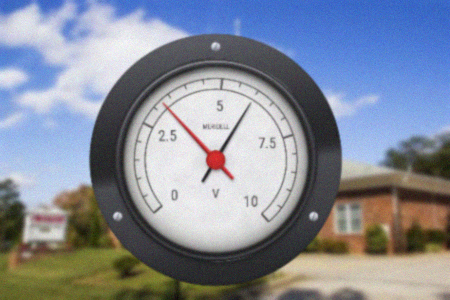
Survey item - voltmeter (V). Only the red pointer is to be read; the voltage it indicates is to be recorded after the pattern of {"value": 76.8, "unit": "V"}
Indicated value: {"value": 3.25, "unit": "V"}
